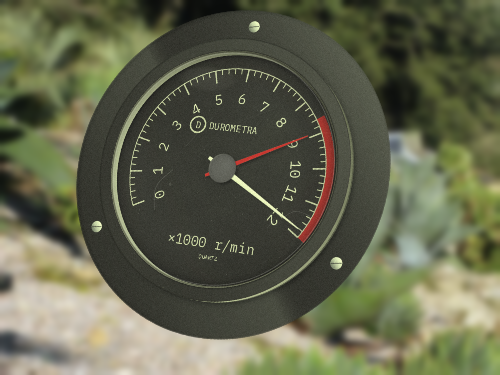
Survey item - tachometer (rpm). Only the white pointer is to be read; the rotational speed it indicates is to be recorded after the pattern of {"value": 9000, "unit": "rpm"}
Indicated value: {"value": 11800, "unit": "rpm"}
